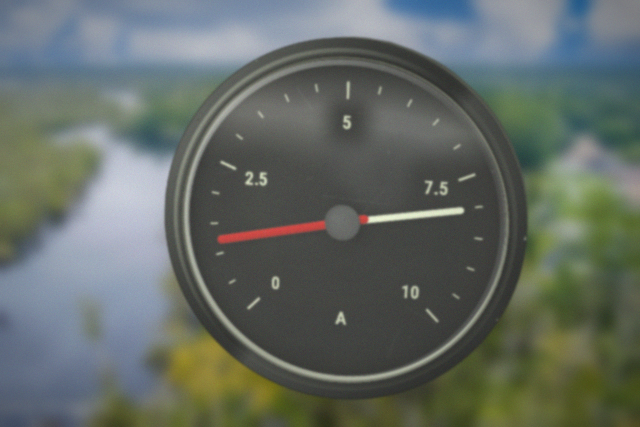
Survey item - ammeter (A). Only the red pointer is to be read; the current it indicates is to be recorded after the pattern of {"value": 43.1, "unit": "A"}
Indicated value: {"value": 1.25, "unit": "A"}
